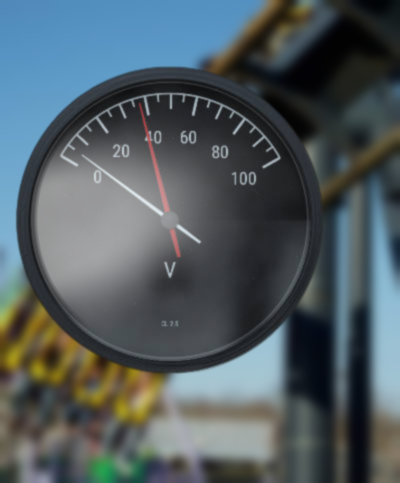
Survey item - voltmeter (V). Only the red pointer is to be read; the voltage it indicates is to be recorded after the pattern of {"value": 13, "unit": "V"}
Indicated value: {"value": 37.5, "unit": "V"}
